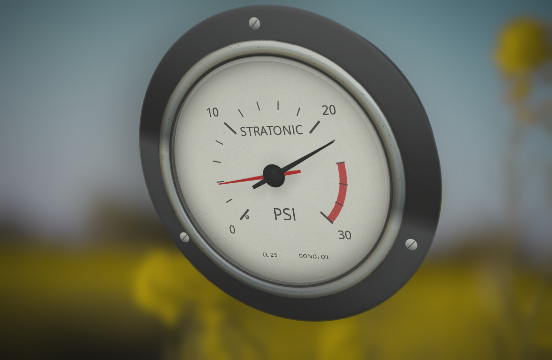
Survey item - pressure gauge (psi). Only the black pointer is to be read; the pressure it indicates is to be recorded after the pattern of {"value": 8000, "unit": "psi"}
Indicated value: {"value": 22, "unit": "psi"}
